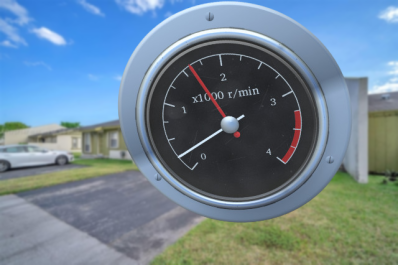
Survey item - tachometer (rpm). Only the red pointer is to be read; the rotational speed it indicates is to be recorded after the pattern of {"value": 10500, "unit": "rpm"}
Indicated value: {"value": 1625, "unit": "rpm"}
